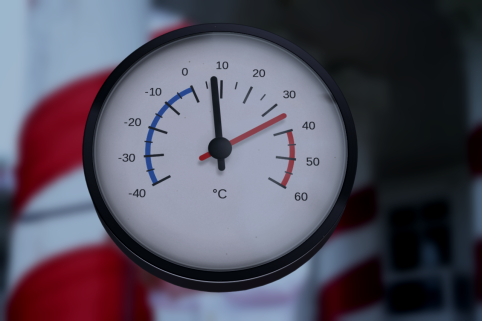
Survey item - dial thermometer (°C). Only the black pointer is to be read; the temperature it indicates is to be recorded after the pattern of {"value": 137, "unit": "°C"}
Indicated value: {"value": 7.5, "unit": "°C"}
